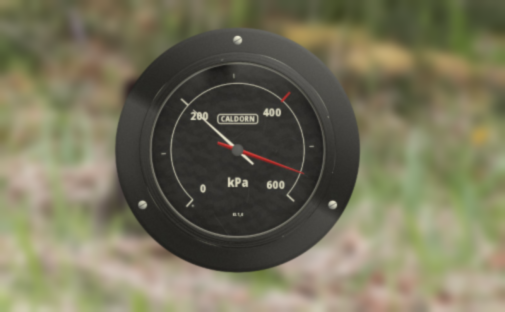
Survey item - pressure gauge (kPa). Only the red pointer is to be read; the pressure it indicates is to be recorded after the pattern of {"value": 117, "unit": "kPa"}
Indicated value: {"value": 550, "unit": "kPa"}
